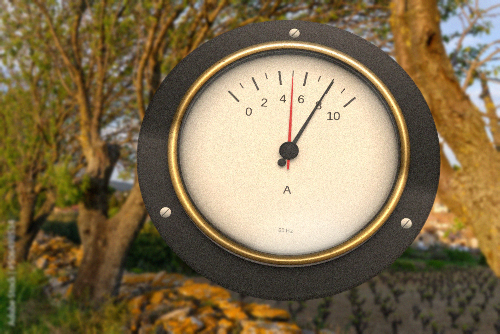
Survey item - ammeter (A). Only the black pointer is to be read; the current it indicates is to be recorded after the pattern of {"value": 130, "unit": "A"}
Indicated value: {"value": 8, "unit": "A"}
